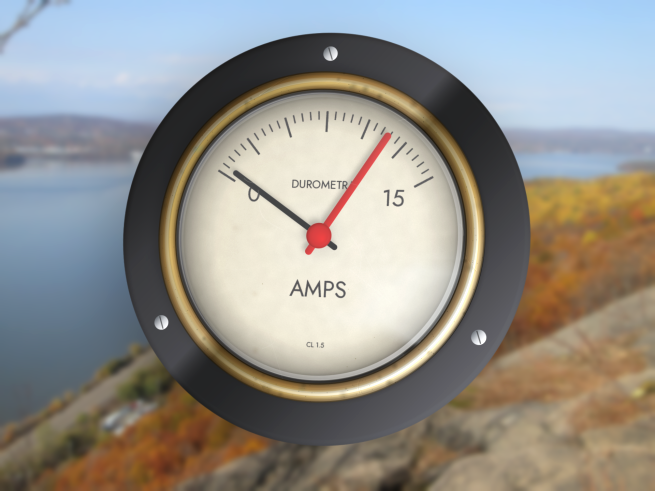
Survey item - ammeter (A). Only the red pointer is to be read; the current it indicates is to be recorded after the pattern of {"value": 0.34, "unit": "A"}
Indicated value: {"value": 11.5, "unit": "A"}
